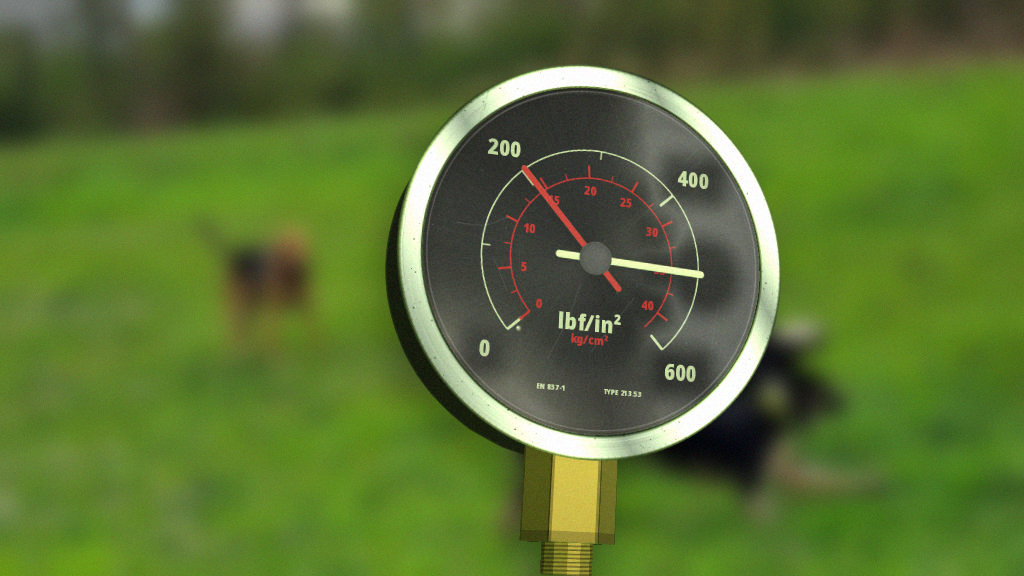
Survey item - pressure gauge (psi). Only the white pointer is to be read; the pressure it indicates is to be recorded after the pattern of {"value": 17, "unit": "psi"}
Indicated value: {"value": 500, "unit": "psi"}
